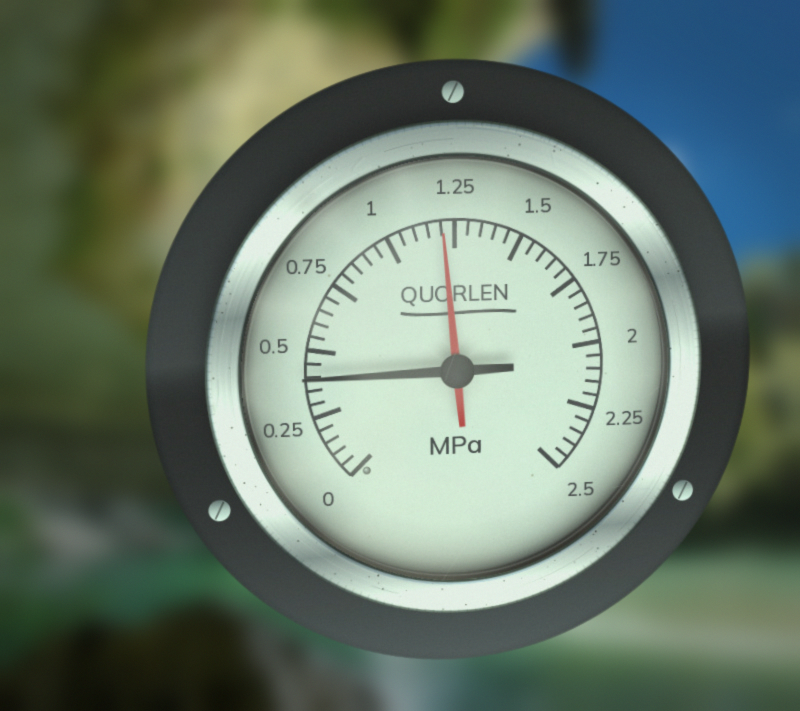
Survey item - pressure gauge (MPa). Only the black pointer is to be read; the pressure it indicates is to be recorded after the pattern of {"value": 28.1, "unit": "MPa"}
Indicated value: {"value": 0.4, "unit": "MPa"}
